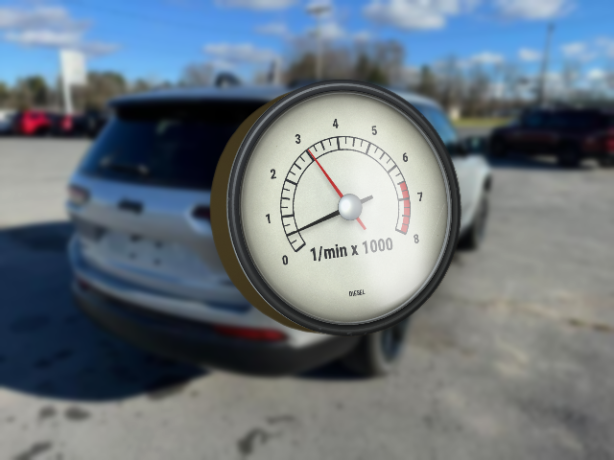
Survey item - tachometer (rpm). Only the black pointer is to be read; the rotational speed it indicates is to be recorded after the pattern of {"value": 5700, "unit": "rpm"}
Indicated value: {"value": 500, "unit": "rpm"}
